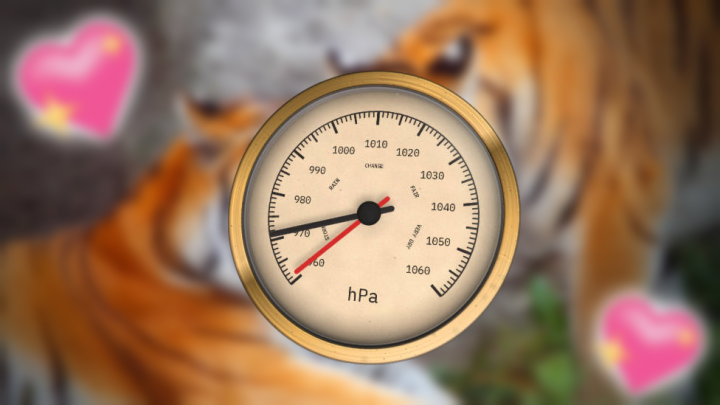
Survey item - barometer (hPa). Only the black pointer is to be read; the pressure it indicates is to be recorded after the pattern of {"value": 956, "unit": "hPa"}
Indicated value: {"value": 971, "unit": "hPa"}
